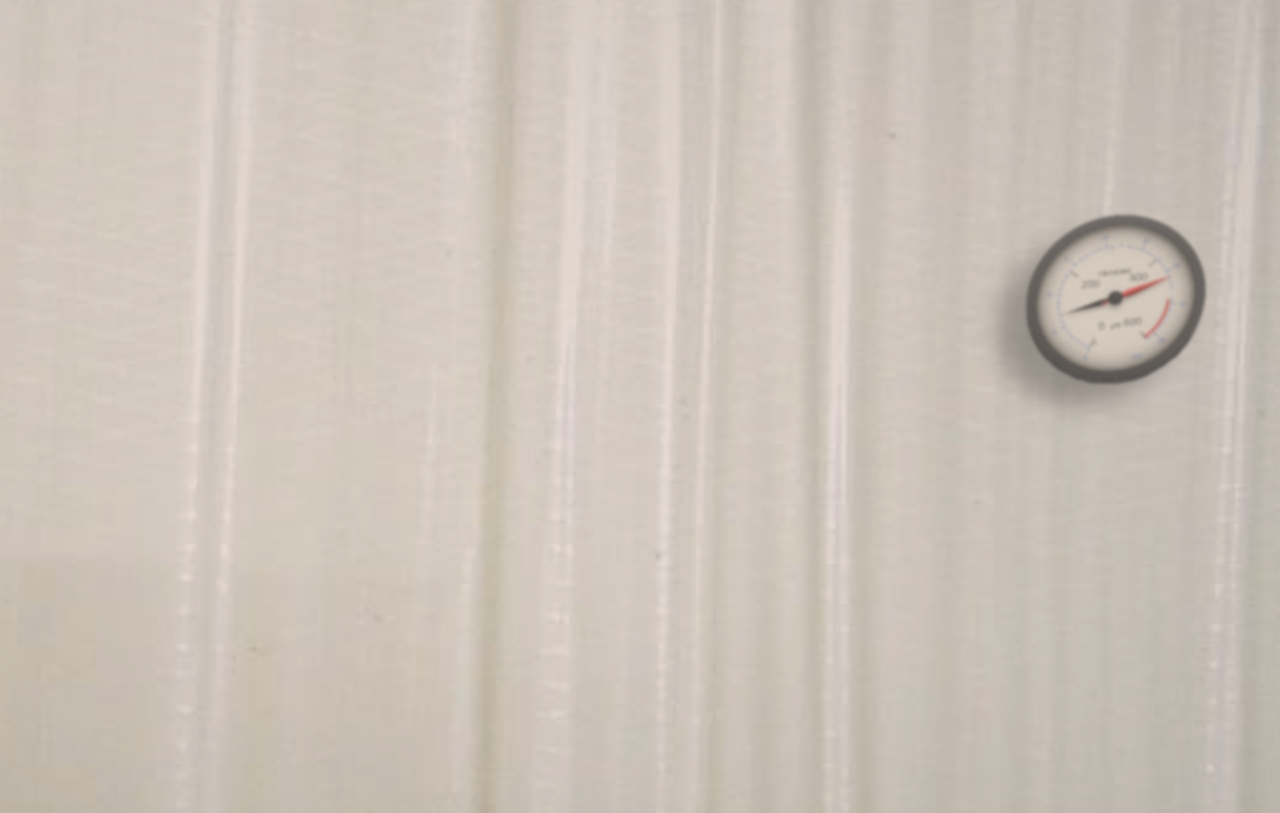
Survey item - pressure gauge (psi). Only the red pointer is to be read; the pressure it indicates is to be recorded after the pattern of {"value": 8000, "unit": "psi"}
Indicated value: {"value": 450, "unit": "psi"}
